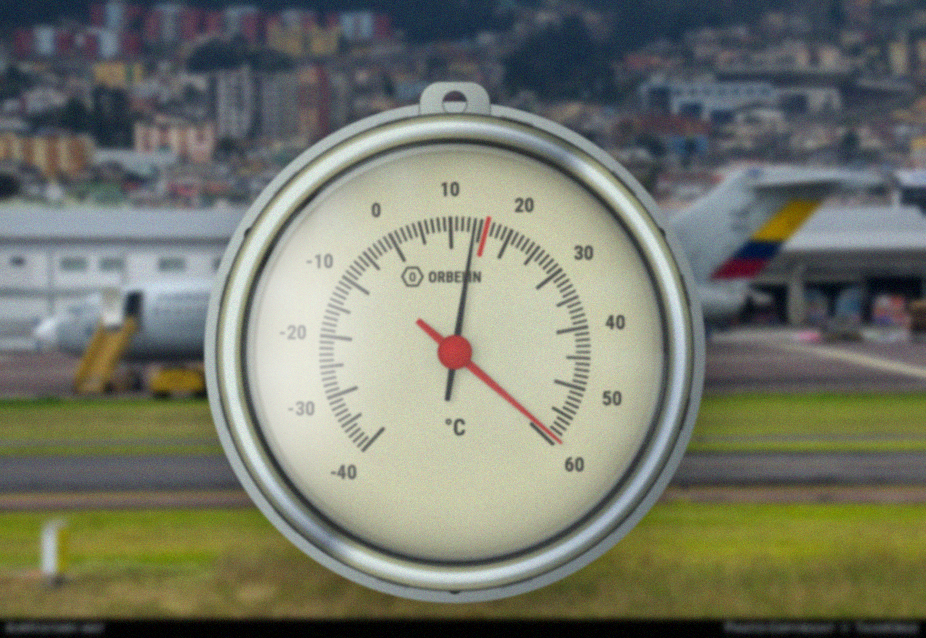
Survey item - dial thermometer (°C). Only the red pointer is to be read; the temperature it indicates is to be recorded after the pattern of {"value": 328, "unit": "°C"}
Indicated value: {"value": 59, "unit": "°C"}
